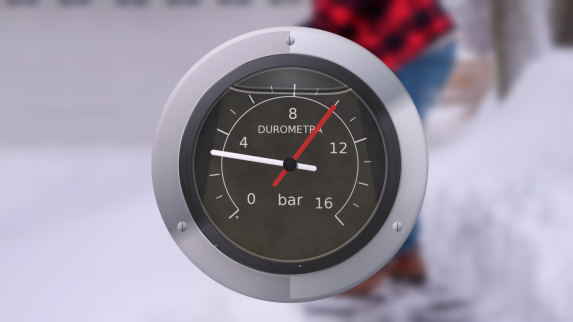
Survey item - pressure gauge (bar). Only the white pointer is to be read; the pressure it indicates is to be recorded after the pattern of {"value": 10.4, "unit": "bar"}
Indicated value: {"value": 3, "unit": "bar"}
